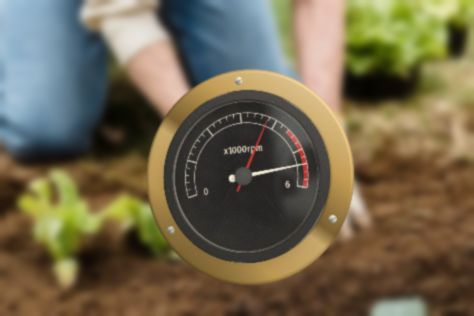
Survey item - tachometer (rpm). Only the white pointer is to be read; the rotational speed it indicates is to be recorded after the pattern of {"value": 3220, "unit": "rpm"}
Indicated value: {"value": 5400, "unit": "rpm"}
